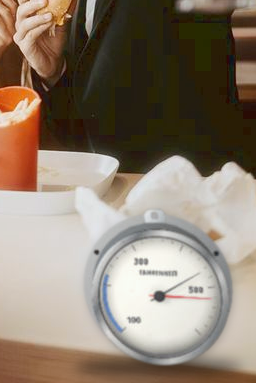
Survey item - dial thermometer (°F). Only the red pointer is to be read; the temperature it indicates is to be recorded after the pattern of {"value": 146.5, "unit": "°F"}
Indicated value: {"value": 520, "unit": "°F"}
